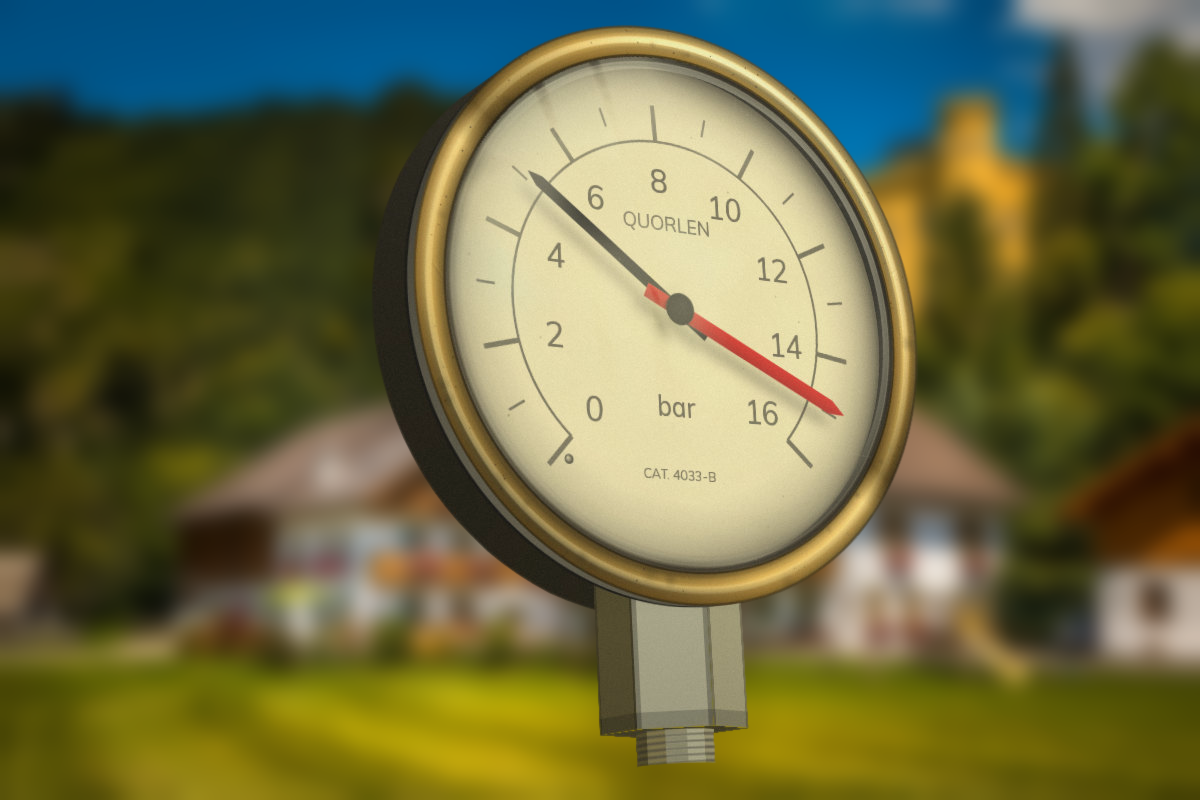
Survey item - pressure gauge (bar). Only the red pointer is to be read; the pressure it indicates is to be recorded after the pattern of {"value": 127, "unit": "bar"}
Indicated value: {"value": 15, "unit": "bar"}
